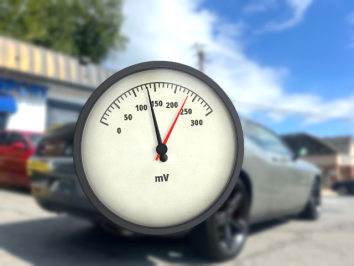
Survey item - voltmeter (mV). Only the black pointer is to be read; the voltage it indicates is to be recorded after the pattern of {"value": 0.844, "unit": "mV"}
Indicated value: {"value": 130, "unit": "mV"}
